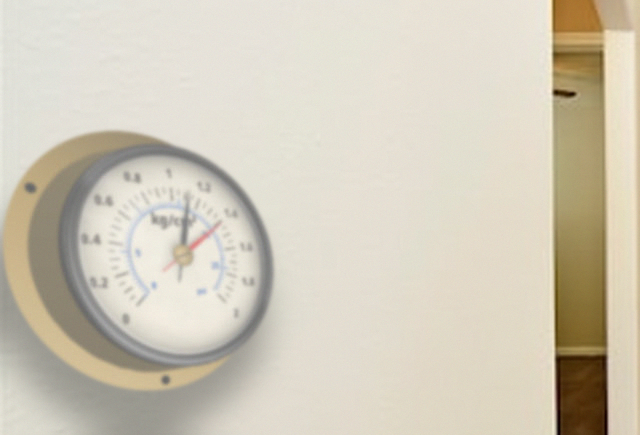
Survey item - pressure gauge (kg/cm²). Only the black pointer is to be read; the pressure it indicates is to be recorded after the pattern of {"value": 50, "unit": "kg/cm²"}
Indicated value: {"value": 1.1, "unit": "kg/cm²"}
